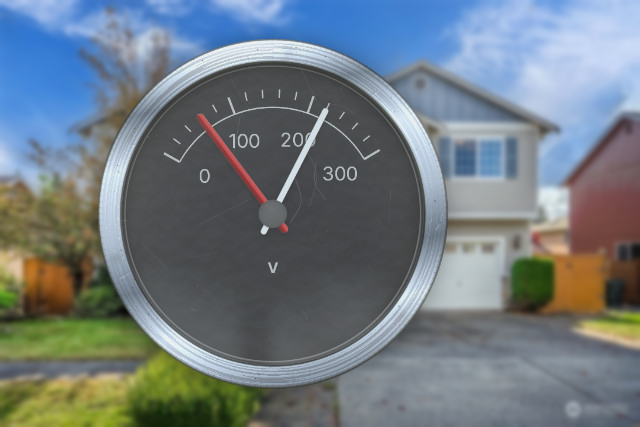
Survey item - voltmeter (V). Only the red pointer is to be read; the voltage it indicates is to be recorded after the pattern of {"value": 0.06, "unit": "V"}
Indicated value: {"value": 60, "unit": "V"}
